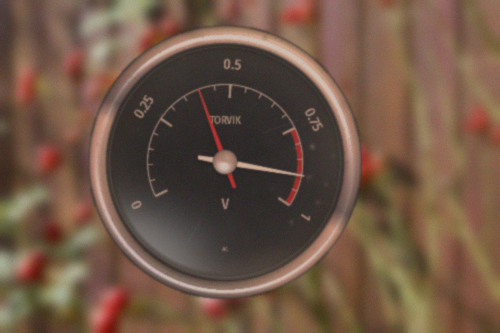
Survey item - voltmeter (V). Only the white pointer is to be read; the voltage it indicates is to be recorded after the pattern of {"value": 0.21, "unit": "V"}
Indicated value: {"value": 0.9, "unit": "V"}
